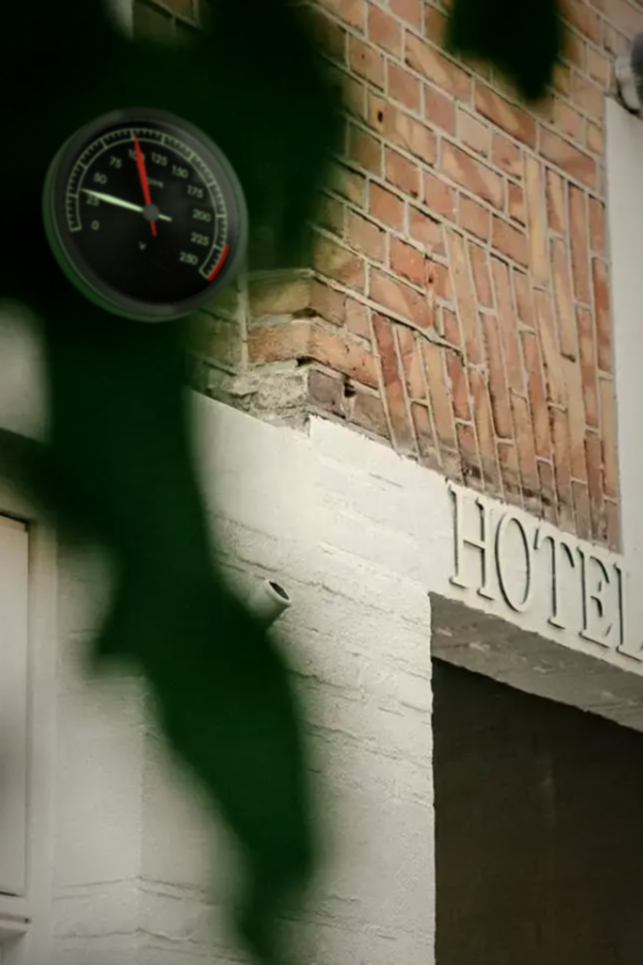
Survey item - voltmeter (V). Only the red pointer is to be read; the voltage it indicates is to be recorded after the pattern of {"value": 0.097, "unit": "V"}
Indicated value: {"value": 100, "unit": "V"}
